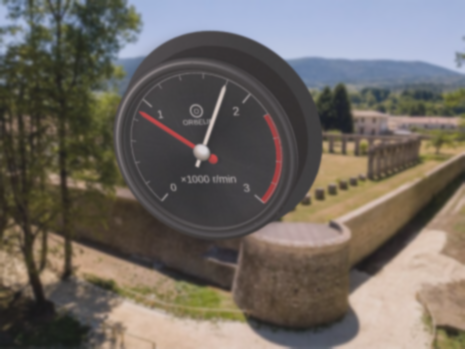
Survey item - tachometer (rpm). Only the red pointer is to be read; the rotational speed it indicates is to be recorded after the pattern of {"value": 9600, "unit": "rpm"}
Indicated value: {"value": 900, "unit": "rpm"}
